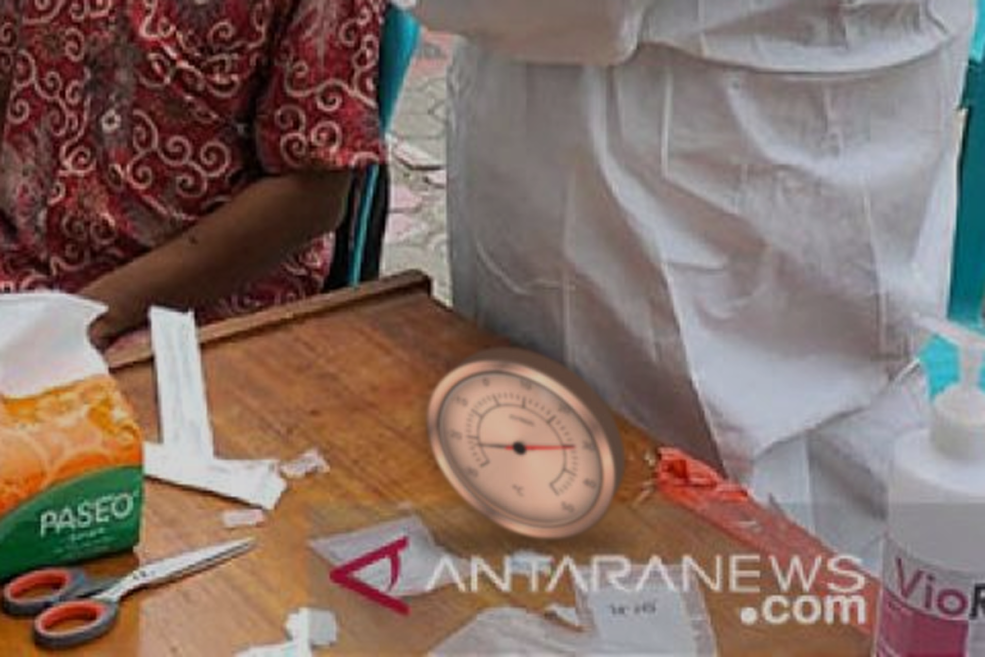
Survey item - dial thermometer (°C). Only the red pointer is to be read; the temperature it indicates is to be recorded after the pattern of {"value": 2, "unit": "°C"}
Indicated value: {"value": 30, "unit": "°C"}
